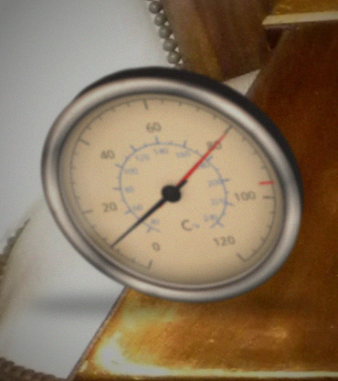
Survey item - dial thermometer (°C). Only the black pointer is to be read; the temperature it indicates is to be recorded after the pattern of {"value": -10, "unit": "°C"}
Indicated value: {"value": 10, "unit": "°C"}
